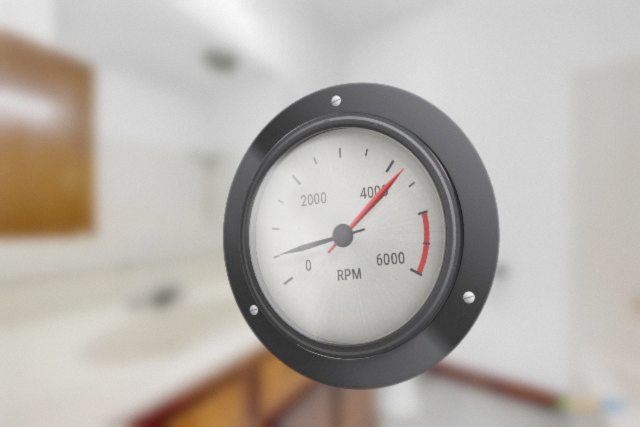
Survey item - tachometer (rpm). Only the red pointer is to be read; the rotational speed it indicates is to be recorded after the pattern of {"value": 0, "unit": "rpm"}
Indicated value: {"value": 4250, "unit": "rpm"}
